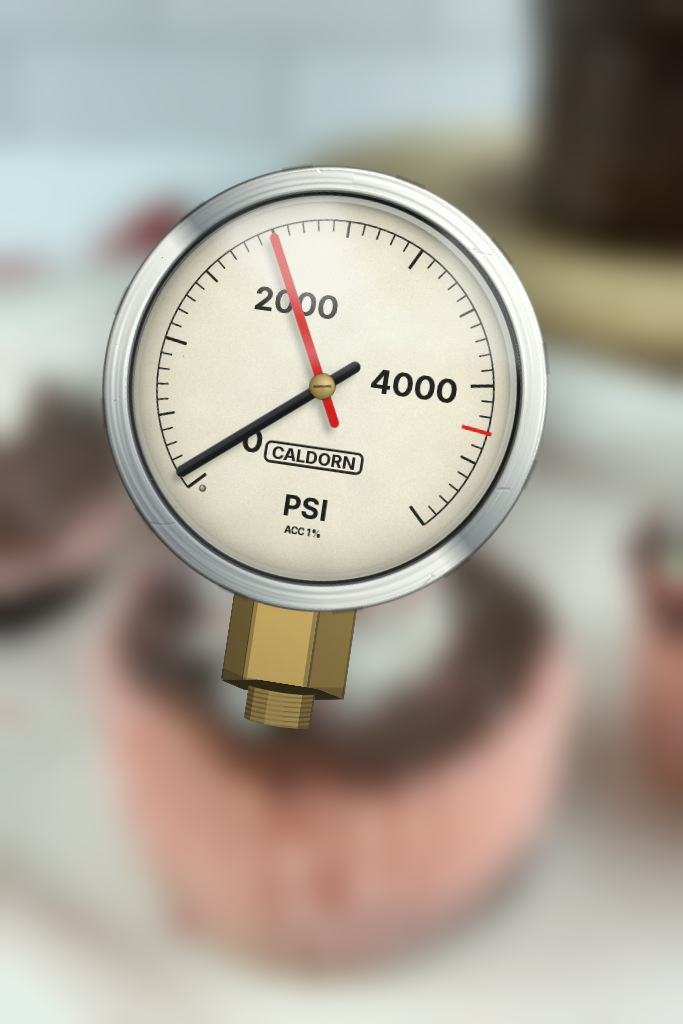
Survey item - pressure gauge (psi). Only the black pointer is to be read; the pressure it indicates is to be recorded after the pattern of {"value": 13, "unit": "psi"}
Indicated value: {"value": 100, "unit": "psi"}
